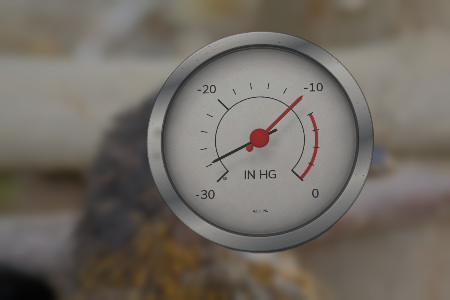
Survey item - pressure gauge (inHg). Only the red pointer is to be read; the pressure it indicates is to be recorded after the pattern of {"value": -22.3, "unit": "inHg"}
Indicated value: {"value": -10, "unit": "inHg"}
